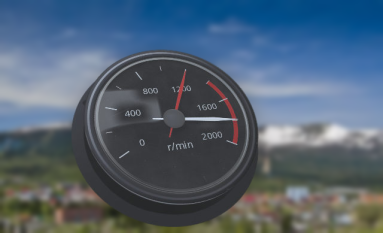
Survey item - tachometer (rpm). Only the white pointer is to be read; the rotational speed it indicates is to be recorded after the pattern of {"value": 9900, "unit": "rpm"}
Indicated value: {"value": 1800, "unit": "rpm"}
